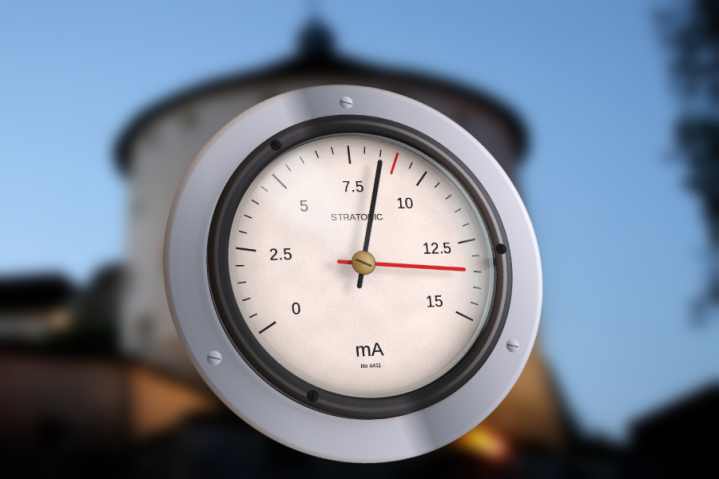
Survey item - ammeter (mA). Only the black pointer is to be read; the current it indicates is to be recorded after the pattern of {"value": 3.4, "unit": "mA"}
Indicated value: {"value": 8.5, "unit": "mA"}
